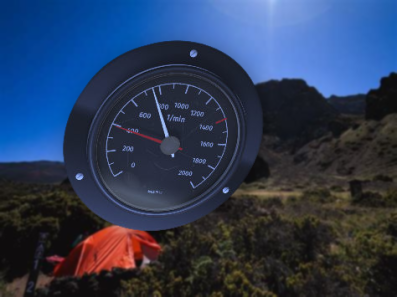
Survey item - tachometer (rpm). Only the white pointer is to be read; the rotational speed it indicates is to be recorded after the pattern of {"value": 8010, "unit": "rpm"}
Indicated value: {"value": 750, "unit": "rpm"}
